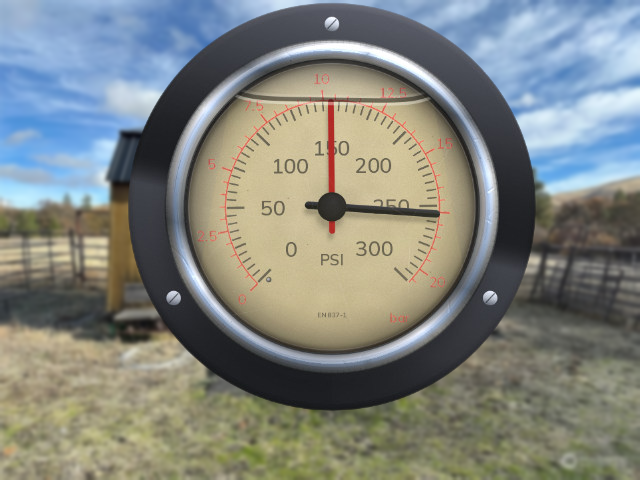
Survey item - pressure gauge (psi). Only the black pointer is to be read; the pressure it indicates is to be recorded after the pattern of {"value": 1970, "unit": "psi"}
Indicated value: {"value": 255, "unit": "psi"}
